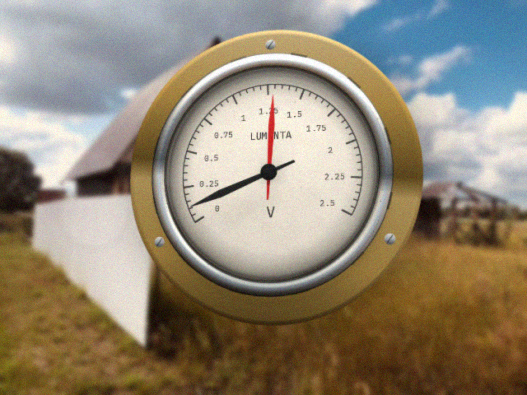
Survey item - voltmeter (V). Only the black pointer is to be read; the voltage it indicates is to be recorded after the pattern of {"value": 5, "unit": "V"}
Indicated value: {"value": 0.1, "unit": "V"}
